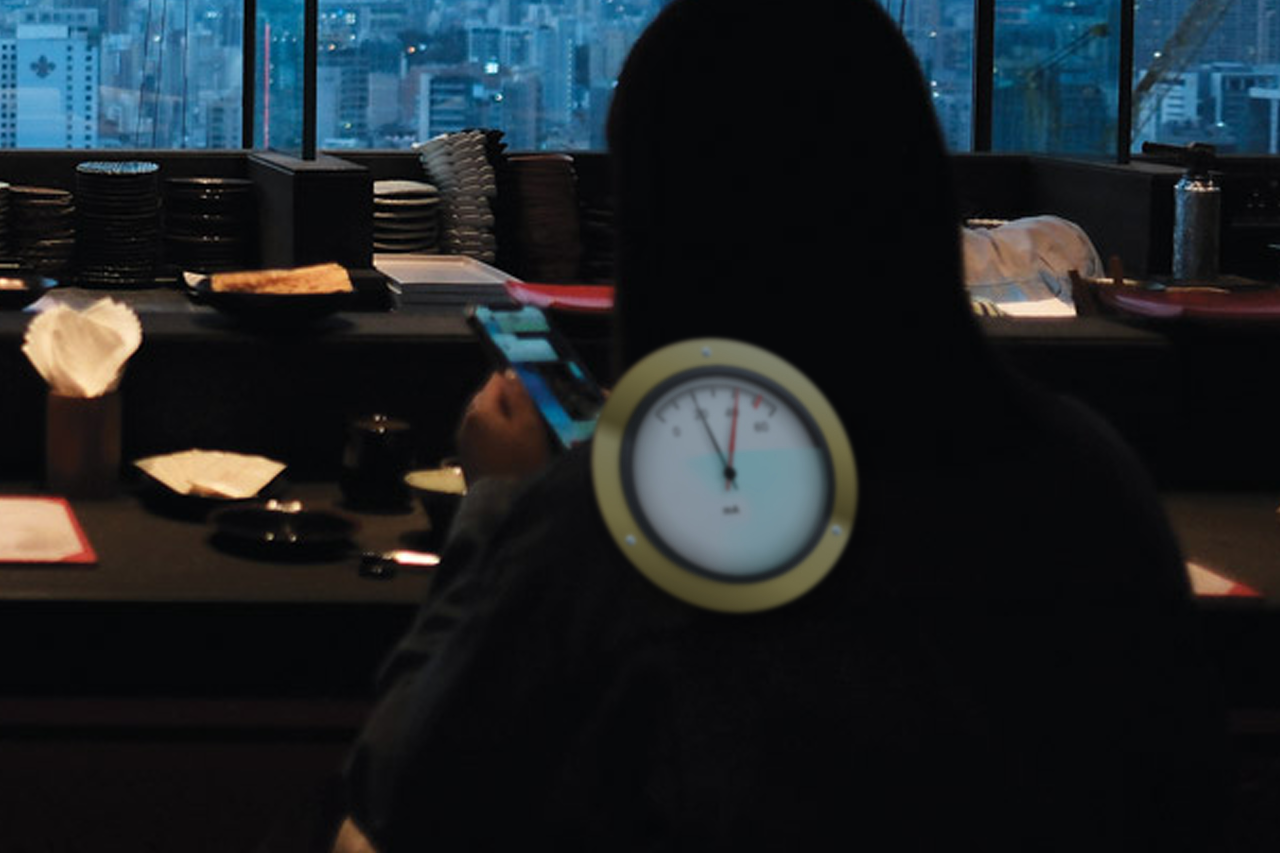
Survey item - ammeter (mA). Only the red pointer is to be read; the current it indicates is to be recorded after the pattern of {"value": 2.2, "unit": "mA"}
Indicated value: {"value": 40, "unit": "mA"}
